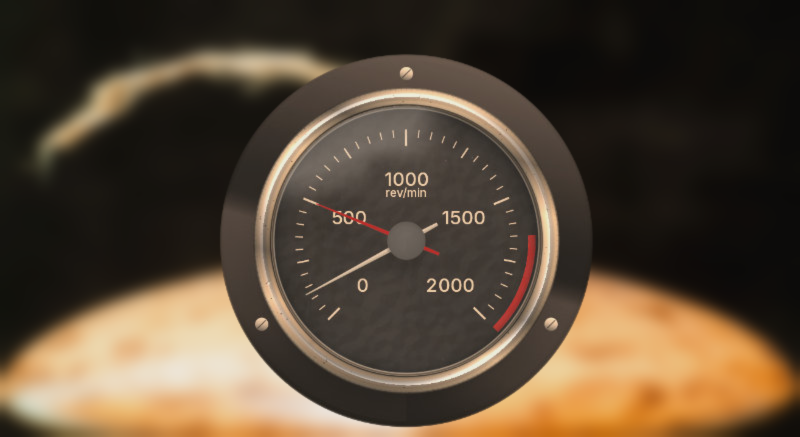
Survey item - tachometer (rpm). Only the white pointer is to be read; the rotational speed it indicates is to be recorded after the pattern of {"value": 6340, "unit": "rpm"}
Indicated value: {"value": 125, "unit": "rpm"}
